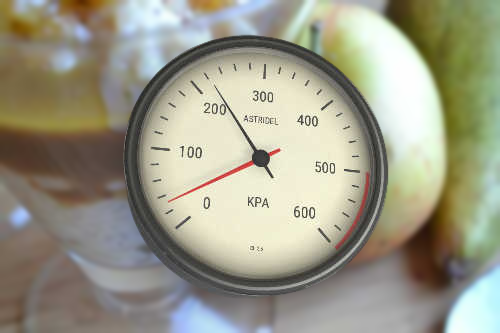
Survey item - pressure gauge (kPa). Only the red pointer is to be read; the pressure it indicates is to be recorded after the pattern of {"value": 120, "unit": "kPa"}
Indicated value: {"value": 30, "unit": "kPa"}
